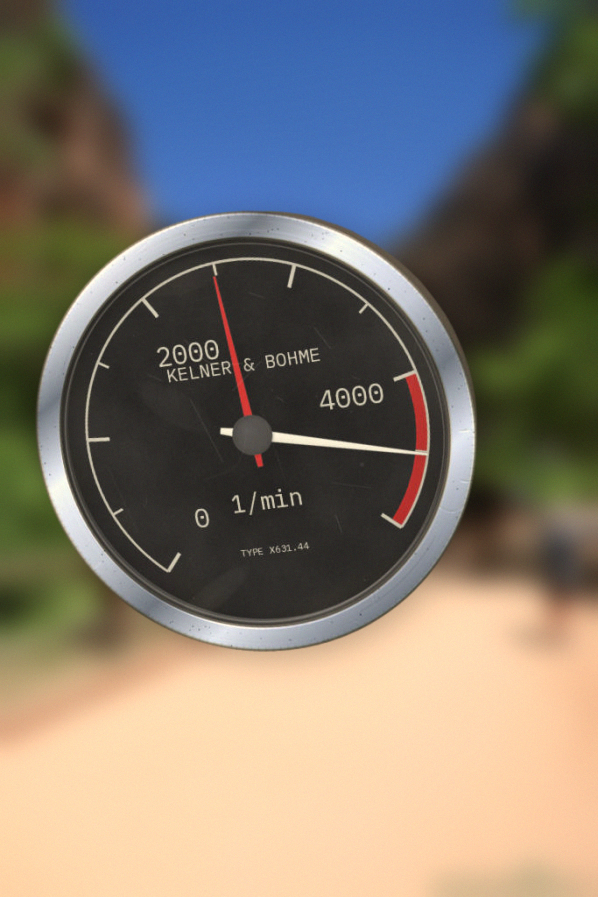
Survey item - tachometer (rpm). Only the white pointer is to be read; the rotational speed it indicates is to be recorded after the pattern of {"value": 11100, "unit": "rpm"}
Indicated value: {"value": 4500, "unit": "rpm"}
